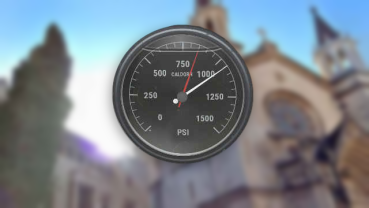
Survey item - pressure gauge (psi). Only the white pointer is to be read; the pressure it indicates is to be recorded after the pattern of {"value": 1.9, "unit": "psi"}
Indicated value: {"value": 1050, "unit": "psi"}
